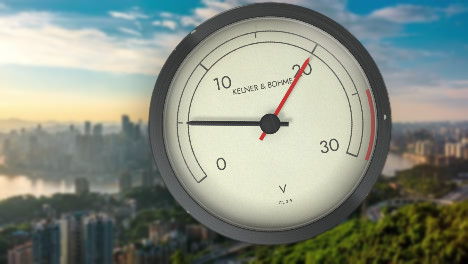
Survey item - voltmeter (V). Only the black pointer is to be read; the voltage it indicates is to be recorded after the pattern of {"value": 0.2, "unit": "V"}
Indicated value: {"value": 5, "unit": "V"}
